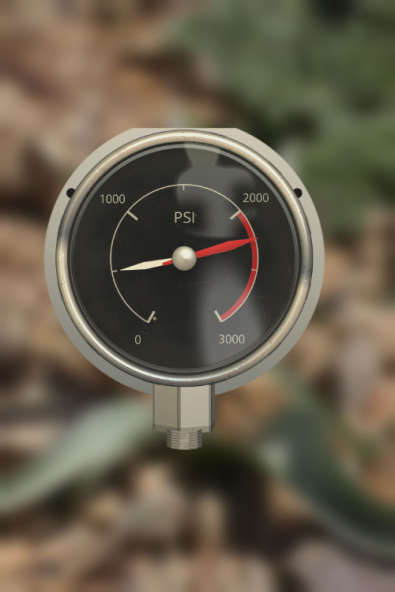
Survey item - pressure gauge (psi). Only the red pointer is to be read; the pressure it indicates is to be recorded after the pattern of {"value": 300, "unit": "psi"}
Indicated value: {"value": 2250, "unit": "psi"}
